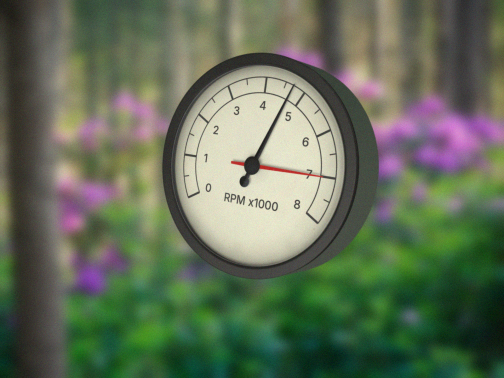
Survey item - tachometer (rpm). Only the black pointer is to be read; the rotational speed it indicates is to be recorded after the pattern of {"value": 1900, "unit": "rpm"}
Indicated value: {"value": 4750, "unit": "rpm"}
